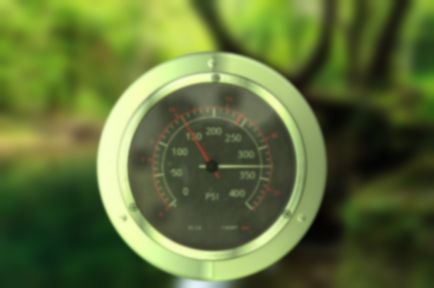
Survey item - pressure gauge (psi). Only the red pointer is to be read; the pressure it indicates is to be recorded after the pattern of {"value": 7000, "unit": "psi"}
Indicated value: {"value": 150, "unit": "psi"}
